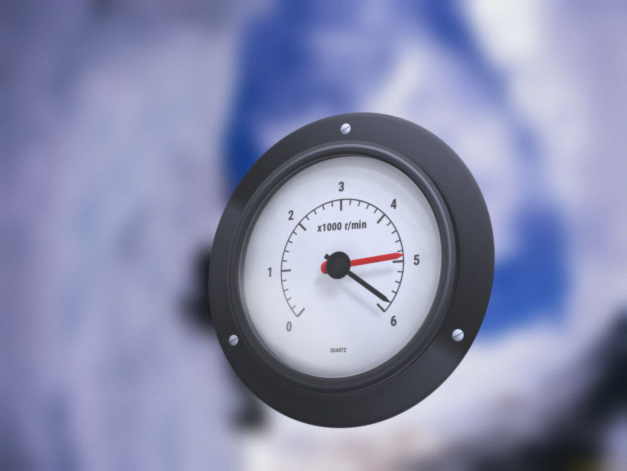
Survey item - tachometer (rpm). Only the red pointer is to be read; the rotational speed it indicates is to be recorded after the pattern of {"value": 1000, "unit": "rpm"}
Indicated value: {"value": 4900, "unit": "rpm"}
